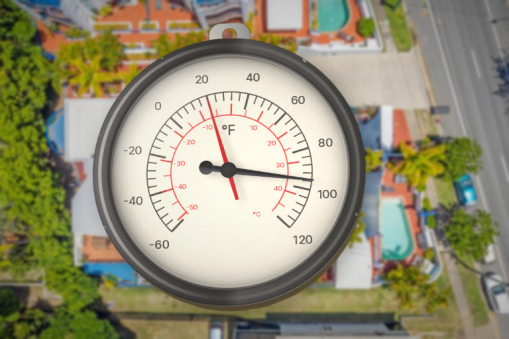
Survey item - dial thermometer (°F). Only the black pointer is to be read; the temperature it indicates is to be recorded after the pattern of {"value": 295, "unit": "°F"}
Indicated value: {"value": 96, "unit": "°F"}
